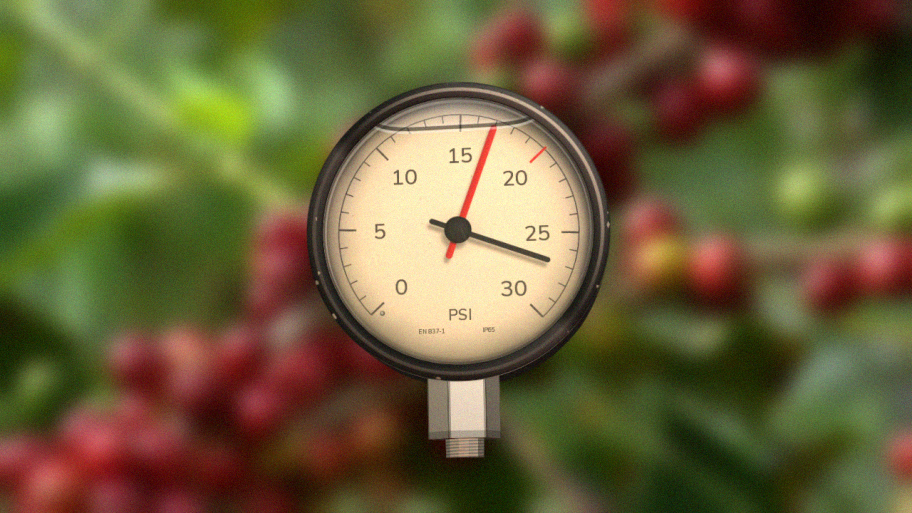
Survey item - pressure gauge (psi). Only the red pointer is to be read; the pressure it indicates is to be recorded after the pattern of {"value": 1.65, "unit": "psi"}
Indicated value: {"value": 17, "unit": "psi"}
